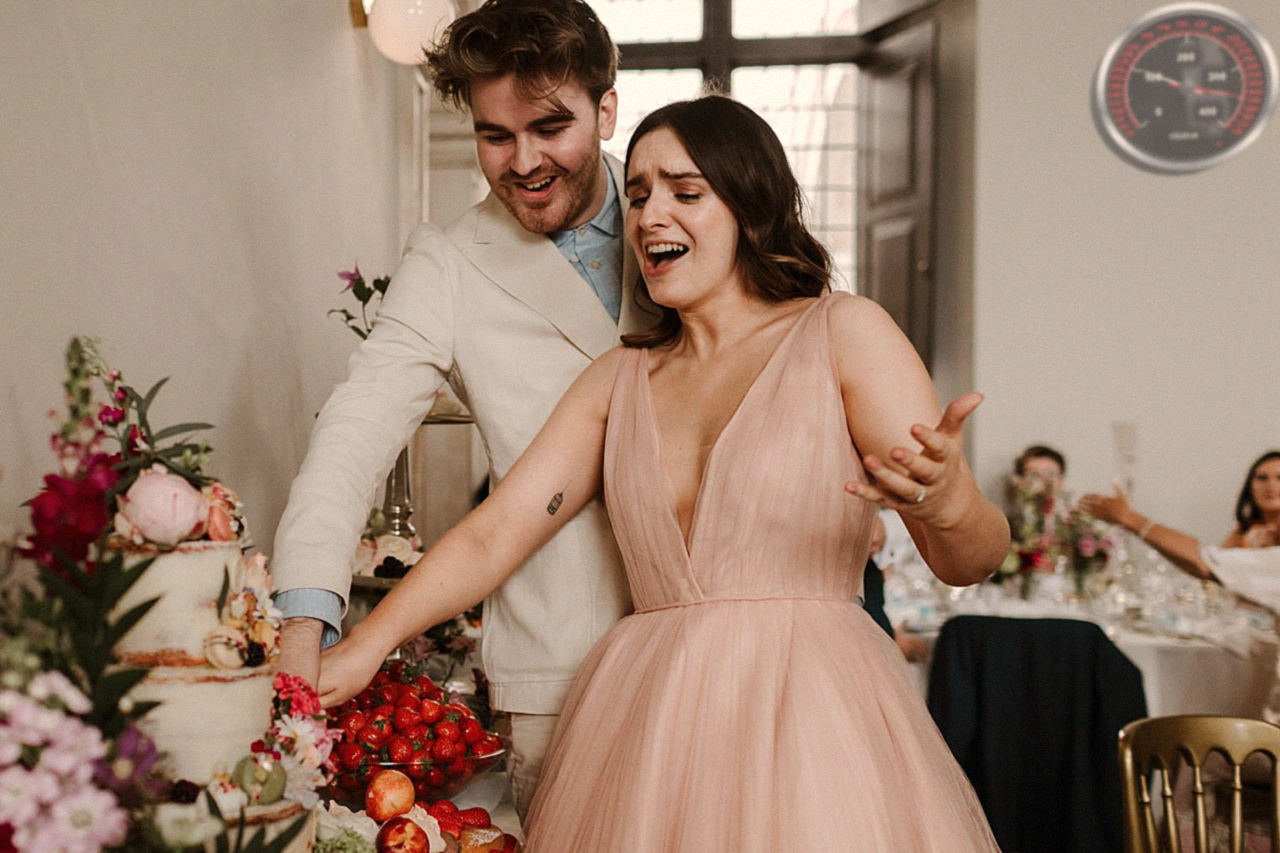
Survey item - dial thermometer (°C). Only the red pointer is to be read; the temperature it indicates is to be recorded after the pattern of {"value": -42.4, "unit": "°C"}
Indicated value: {"value": 350, "unit": "°C"}
